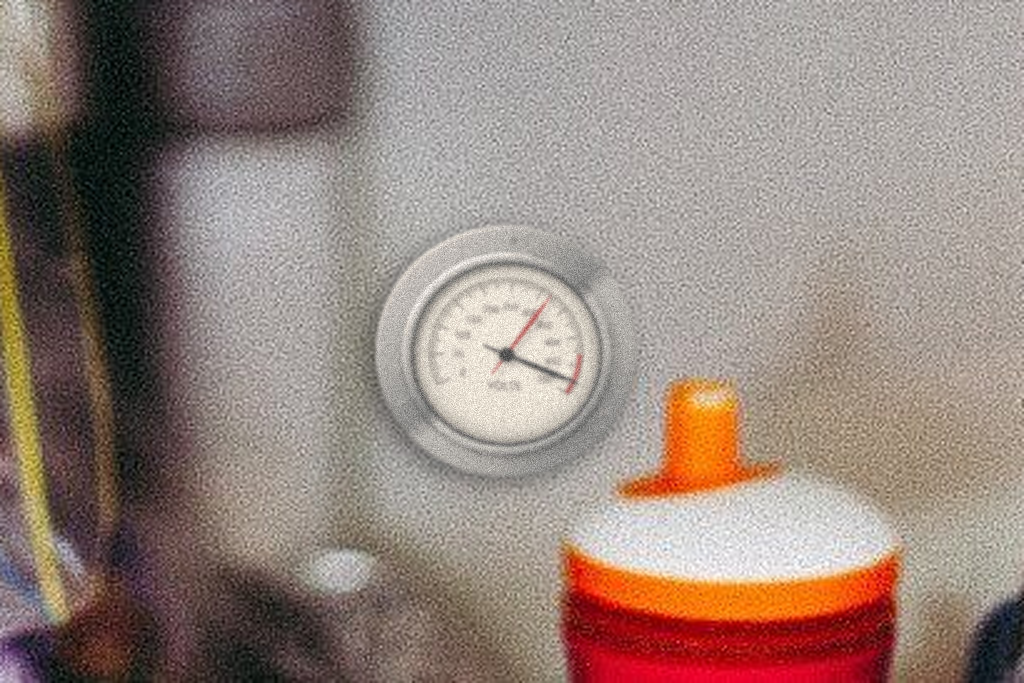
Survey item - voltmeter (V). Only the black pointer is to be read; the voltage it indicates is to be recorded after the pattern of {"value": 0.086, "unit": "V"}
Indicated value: {"value": 475, "unit": "V"}
